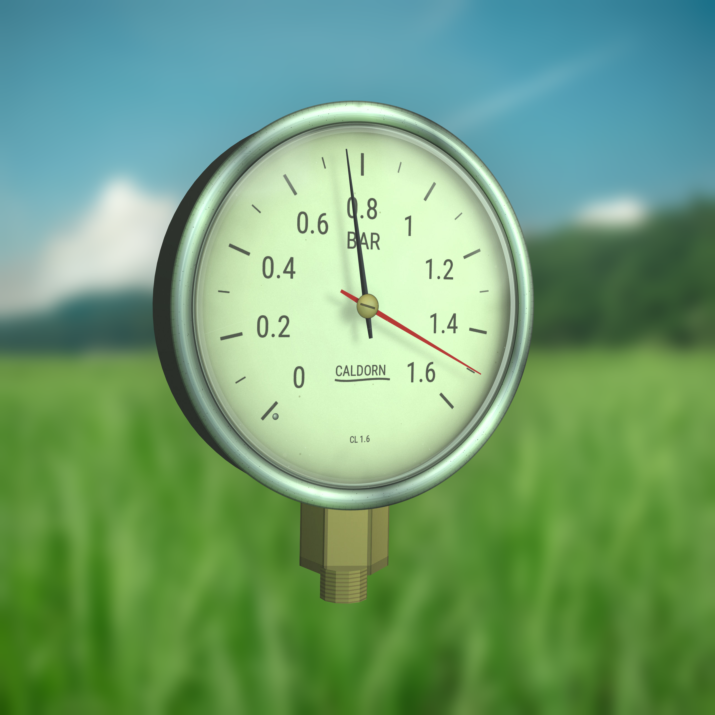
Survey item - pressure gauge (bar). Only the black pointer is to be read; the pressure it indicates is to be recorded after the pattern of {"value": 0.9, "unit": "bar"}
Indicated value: {"value": 0.75, "unit": "bar"}
